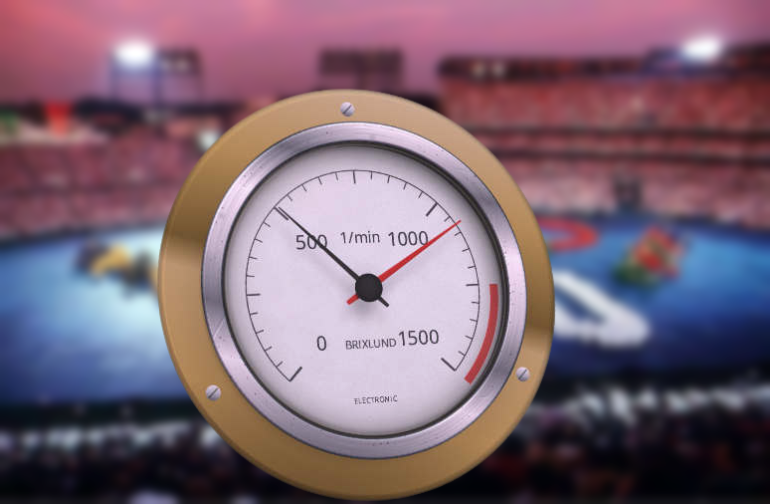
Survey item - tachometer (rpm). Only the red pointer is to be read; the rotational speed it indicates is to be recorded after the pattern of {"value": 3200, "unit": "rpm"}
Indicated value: {"value": 1075, "unit": "rpm"}
